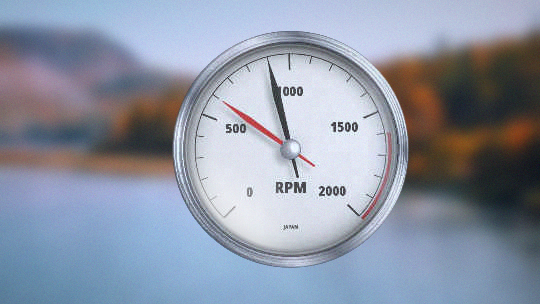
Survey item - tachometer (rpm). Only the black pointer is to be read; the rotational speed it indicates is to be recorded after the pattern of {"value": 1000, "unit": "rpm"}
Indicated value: {"value": 900, "unit": "rpm"}
